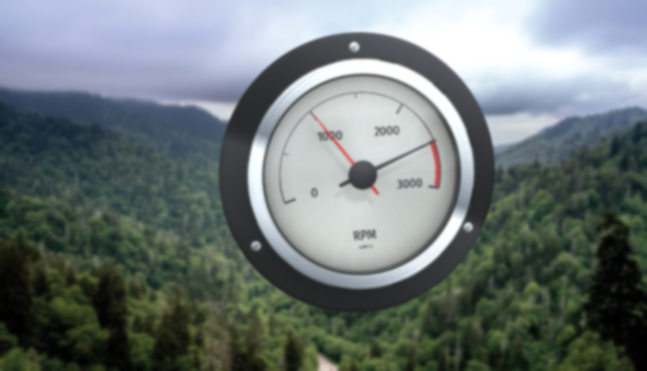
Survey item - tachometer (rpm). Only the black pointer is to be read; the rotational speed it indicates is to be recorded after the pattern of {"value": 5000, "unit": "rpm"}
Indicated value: {"value": 2500, "unit": "rpm"}
